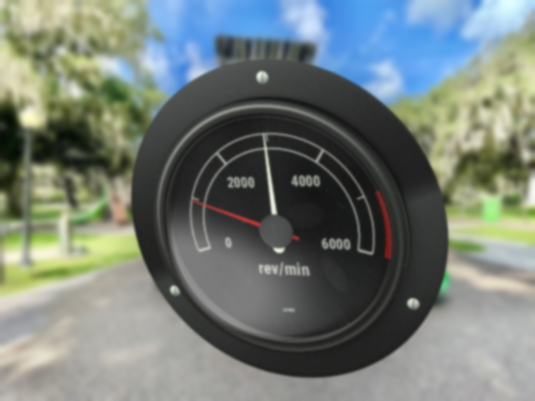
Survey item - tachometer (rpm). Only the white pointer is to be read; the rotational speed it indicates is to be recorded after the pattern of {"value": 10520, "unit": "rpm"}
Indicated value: {"value": 3000, "unit": "rpm"}
